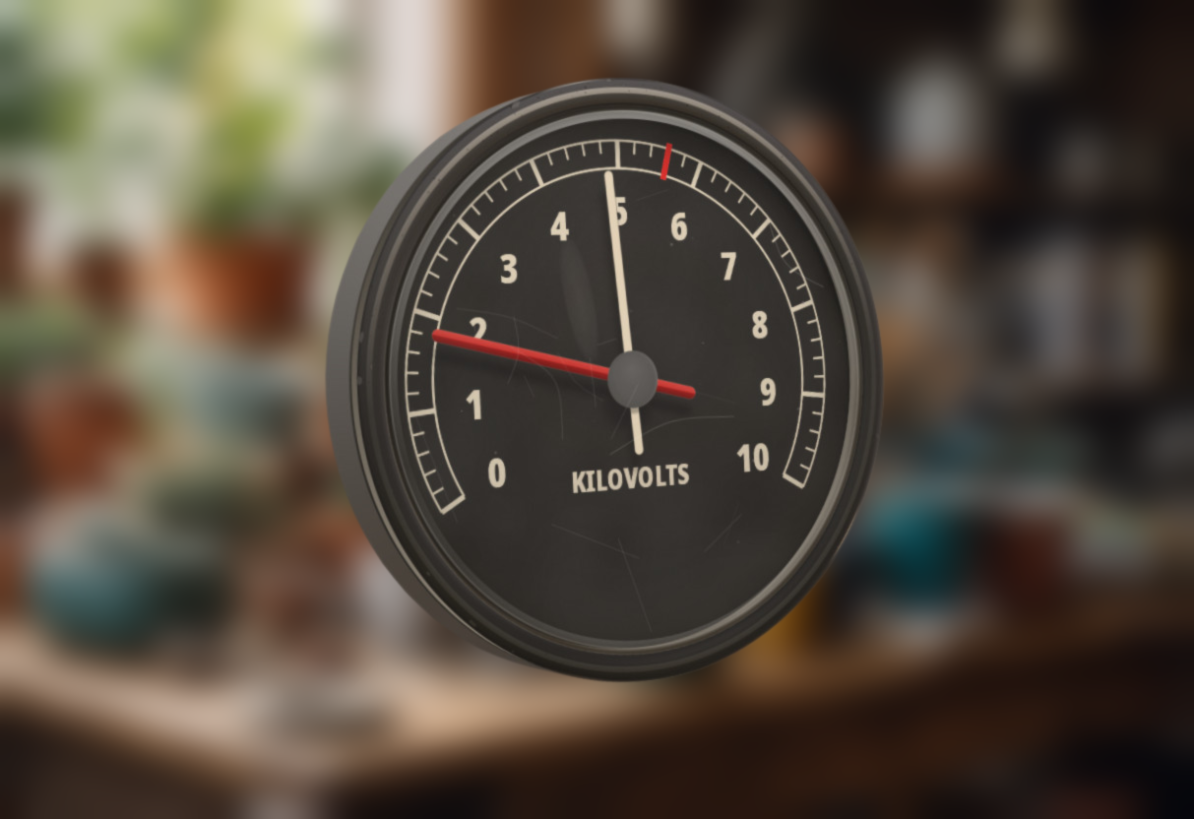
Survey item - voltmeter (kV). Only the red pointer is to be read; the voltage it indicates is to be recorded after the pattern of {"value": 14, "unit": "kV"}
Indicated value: {"value": 1.8, "unit": "kV"}
